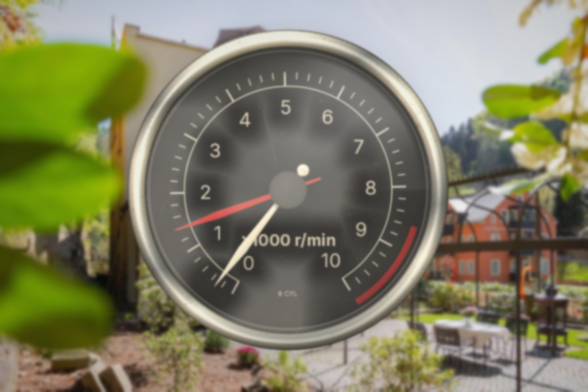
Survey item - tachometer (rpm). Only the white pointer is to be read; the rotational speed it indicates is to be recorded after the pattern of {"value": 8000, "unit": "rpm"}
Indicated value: {"value": 300, "unit": "rpm"}
